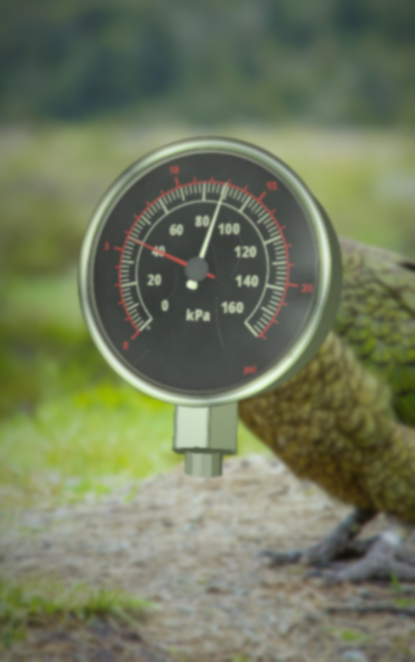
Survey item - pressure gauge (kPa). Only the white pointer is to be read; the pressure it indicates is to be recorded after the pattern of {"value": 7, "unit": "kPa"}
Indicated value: {"value": 90, "unit": "kPa"}
